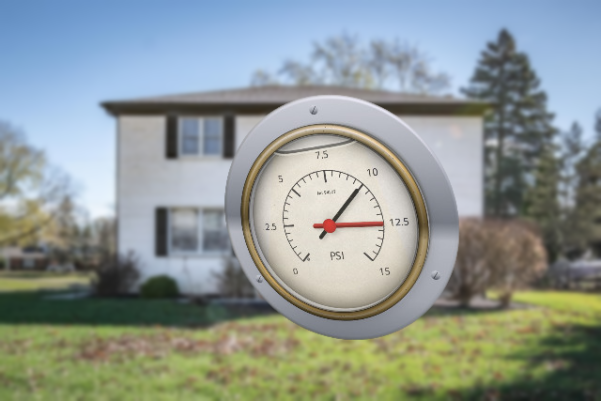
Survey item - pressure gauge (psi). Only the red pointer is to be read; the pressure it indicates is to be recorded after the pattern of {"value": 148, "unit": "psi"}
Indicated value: {"value": 12.5, "unit": "psi"}
